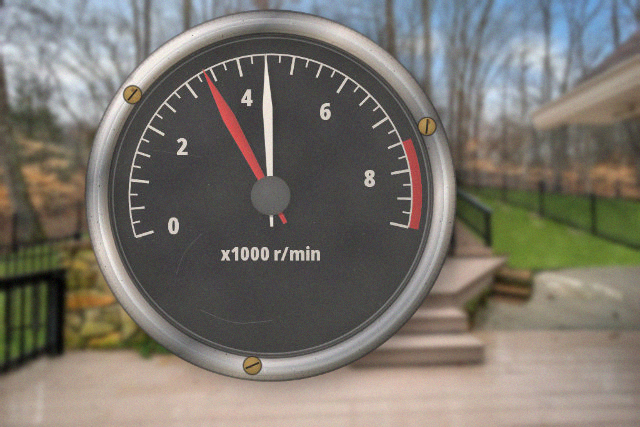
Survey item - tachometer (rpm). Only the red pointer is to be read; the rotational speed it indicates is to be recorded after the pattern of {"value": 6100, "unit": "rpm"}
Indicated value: {"value": 3375, "unit": "rpm"}
